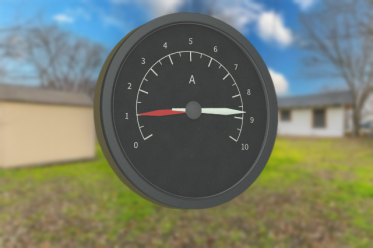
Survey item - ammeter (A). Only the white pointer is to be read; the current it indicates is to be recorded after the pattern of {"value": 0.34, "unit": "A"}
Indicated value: {"value": 8.75, "unit": "A"}
